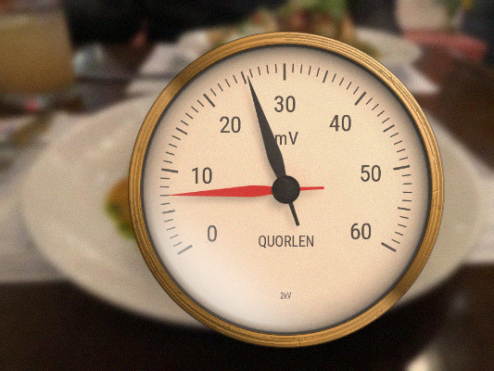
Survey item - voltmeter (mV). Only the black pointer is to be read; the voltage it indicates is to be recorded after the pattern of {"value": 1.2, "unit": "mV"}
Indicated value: {"value": 25.5, "unit": "mV"}
